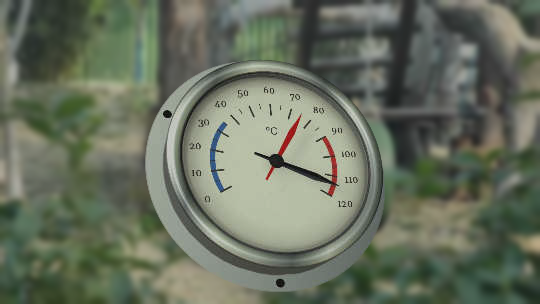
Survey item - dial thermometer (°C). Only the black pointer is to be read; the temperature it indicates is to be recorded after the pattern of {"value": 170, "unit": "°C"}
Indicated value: {"value": 115, "unit": "°C"}
